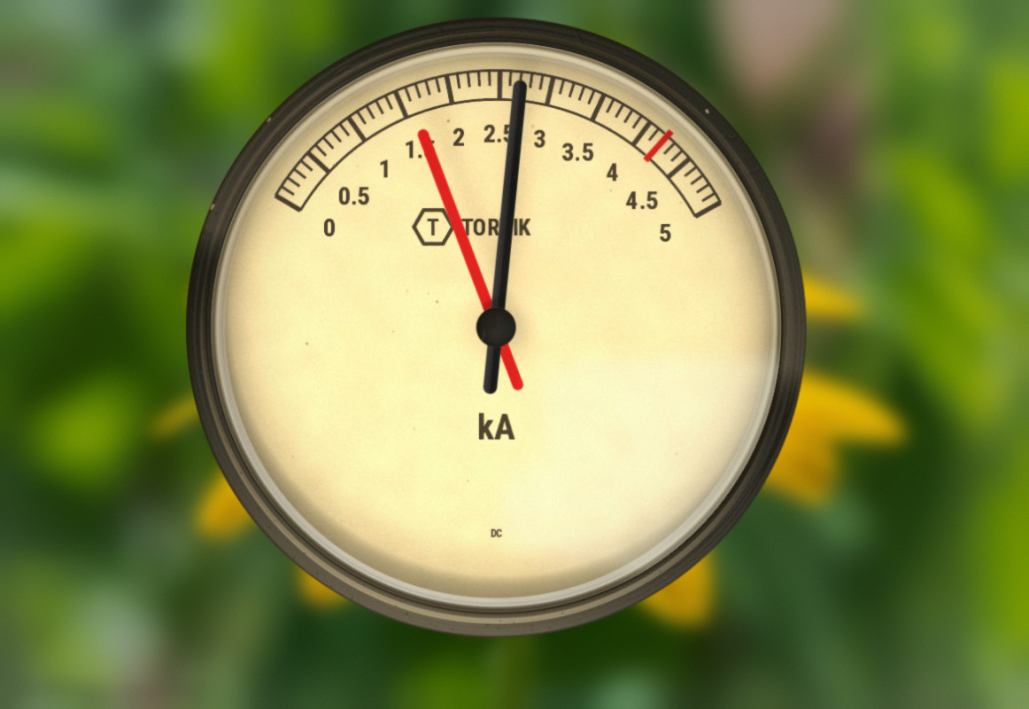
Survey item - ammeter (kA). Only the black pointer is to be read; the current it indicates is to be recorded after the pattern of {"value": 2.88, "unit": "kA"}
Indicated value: {"value": 2.7, "unit": "kA"}
